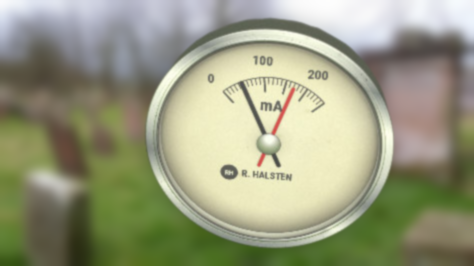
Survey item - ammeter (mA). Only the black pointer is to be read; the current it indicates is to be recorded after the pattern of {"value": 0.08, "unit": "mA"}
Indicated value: {"value": 50, "unit": "mA"}
